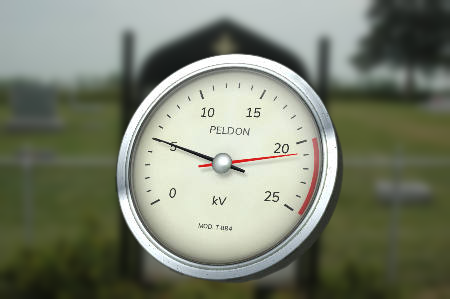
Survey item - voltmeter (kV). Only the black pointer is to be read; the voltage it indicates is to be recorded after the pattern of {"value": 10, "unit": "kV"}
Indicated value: {"value": 5, "unit": "kV"}
